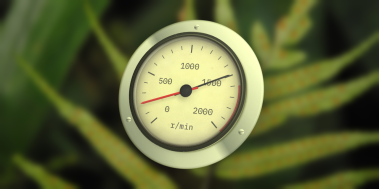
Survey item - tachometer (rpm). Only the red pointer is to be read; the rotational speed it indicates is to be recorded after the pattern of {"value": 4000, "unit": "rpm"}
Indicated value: {"value": 200, "unit": "rpm"}
